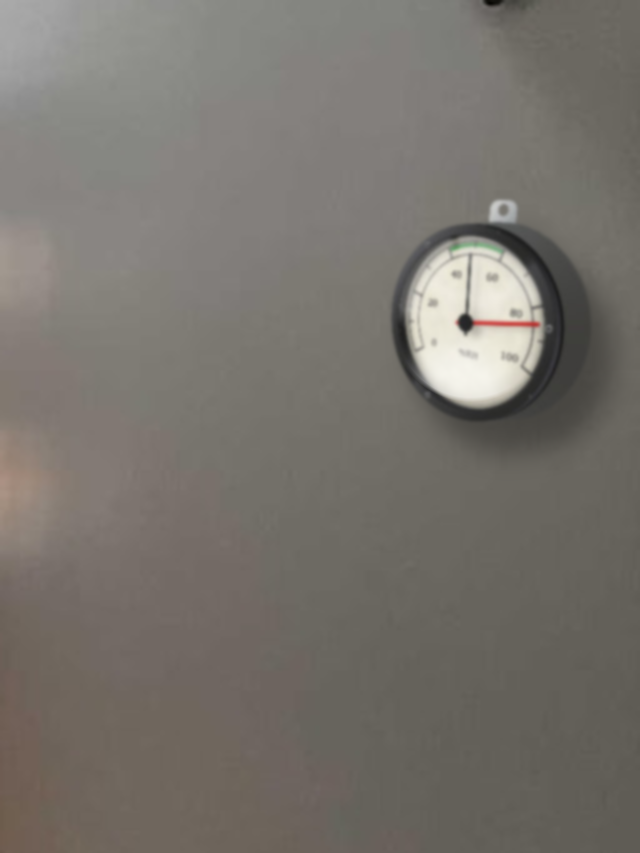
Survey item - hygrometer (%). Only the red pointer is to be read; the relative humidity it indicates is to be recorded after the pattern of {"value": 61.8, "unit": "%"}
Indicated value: {"value": 85, "unit": "%"}
